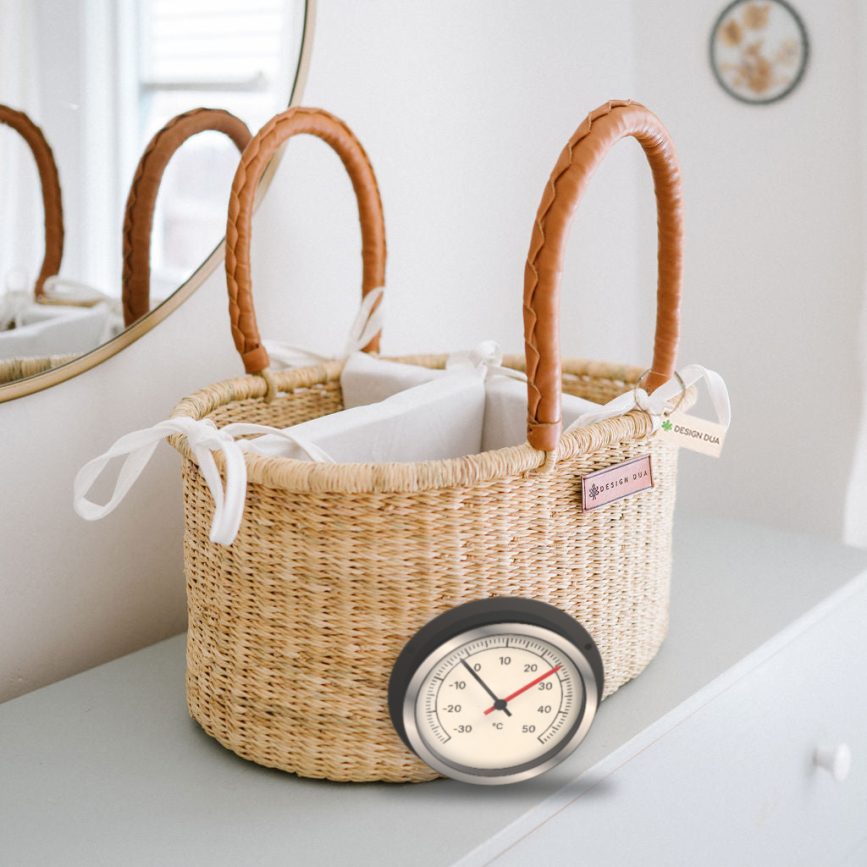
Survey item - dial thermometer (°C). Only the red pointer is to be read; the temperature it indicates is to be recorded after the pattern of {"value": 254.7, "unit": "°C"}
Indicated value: {"value": 25, "unit": "°C"}
